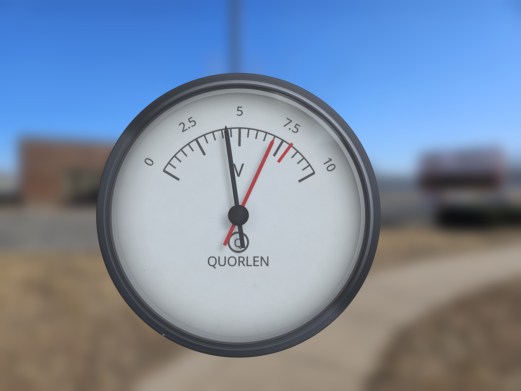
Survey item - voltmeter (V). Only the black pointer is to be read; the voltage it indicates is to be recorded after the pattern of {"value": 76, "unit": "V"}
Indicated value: {"value": 4.25, "unit": "V"}
